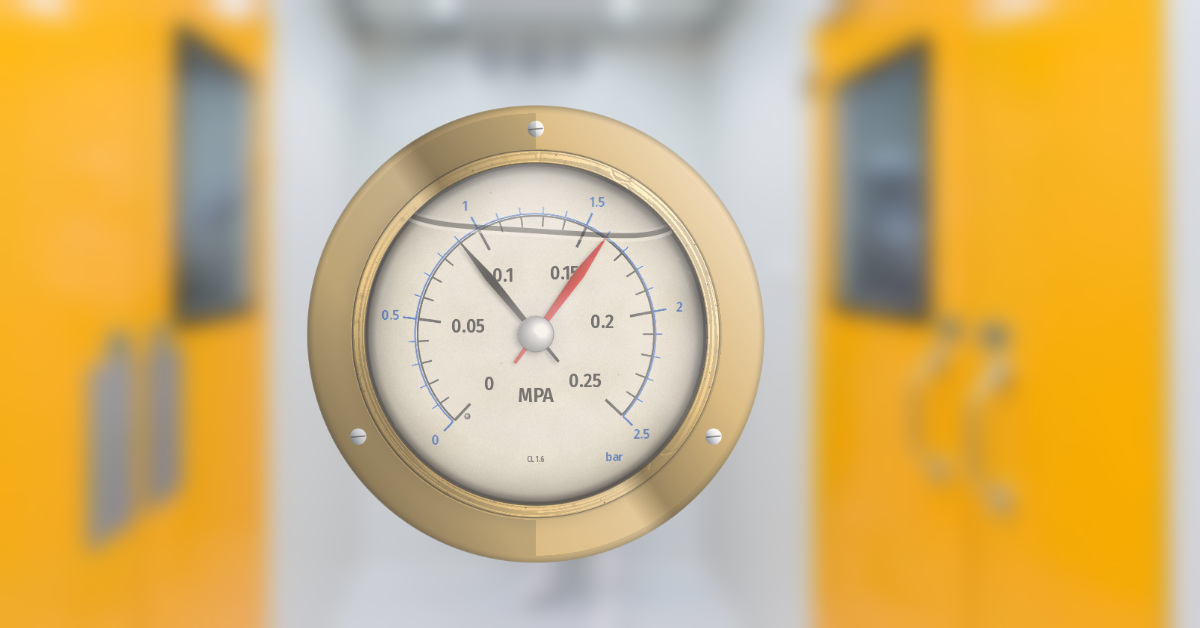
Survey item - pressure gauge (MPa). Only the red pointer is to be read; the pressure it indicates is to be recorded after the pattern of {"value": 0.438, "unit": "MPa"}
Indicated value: {"value": 0.16, "unit": "MPa"}
